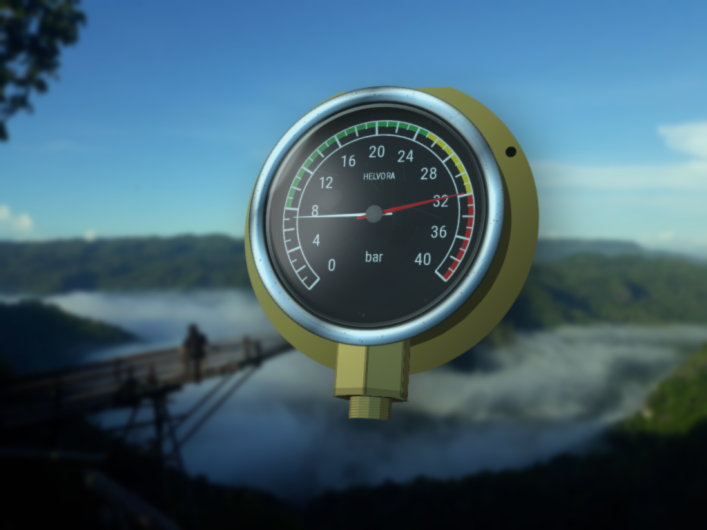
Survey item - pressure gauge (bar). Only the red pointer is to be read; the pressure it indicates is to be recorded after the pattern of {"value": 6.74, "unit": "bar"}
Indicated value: {"value": 32, "unit": "bar"}
